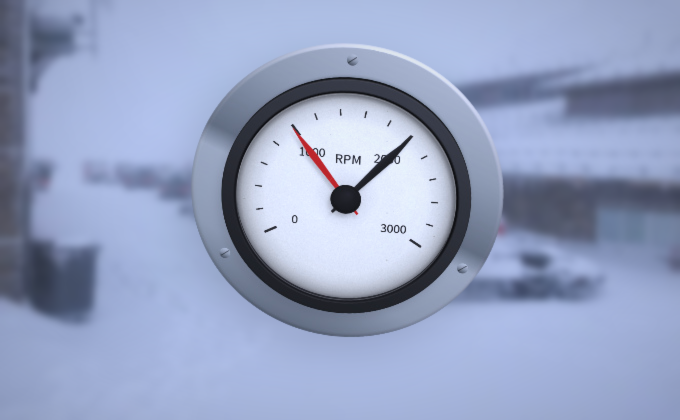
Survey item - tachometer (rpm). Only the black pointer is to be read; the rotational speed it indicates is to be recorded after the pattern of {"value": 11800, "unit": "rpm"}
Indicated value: {"value": 2000, "unit": "rpm"}
